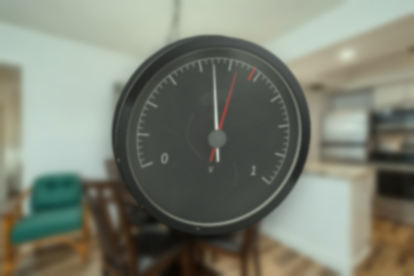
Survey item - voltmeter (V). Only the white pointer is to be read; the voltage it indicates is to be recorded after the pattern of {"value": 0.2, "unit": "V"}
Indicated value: {"value": 0.44, "unit": "V"}
